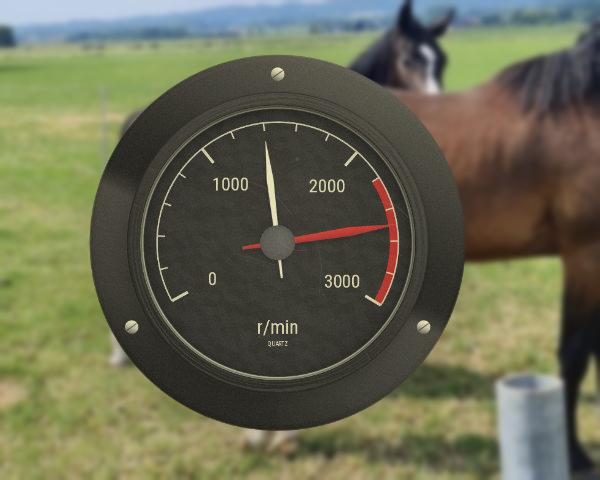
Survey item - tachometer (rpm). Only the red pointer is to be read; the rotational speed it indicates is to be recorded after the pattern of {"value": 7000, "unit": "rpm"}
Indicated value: {"value": 2500, "unit": "rpm"}
